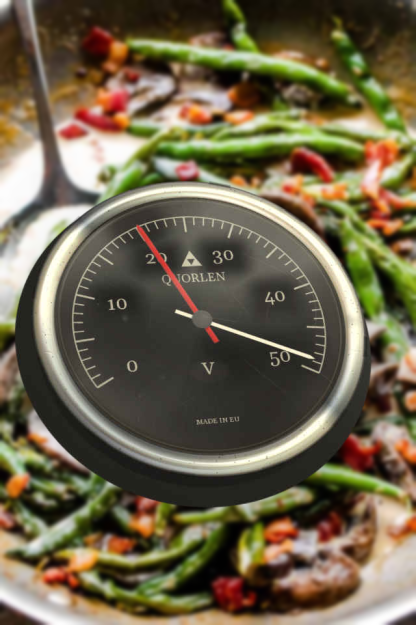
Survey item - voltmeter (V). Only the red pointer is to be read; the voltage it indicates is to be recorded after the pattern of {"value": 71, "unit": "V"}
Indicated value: {"value": 20, "unit": "V"}
